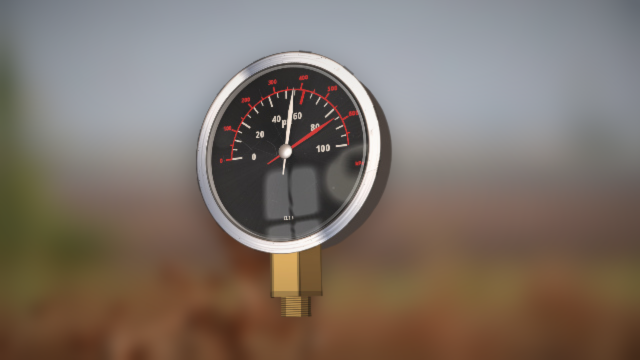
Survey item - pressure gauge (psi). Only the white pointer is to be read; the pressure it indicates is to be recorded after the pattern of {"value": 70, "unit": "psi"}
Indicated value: {"value": 55, "unit": "psi"}
